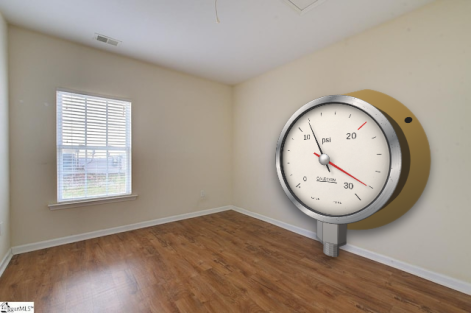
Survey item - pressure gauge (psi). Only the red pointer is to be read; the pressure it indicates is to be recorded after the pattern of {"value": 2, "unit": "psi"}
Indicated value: {"value": 28, "unit": "psi"}
